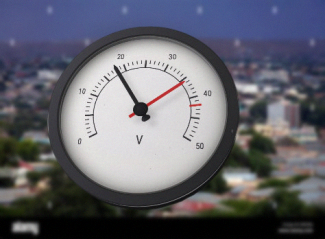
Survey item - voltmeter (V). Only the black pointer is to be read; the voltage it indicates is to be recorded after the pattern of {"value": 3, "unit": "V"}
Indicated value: {"value": 18, "unit": "V"}
